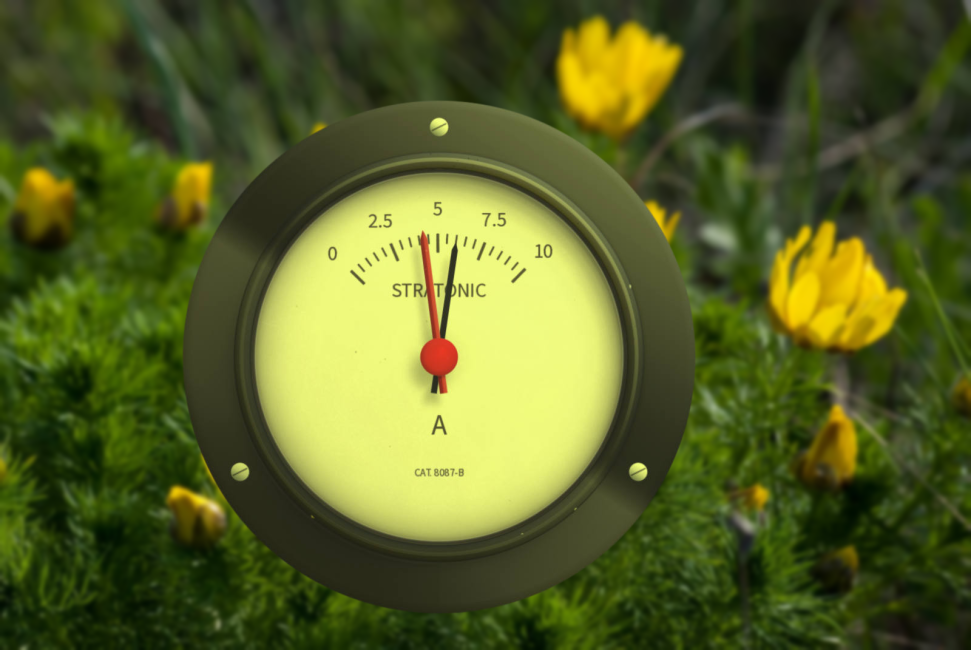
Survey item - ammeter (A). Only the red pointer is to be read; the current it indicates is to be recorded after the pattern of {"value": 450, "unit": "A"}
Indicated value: {"value": 4.25, "unit": "A"}
